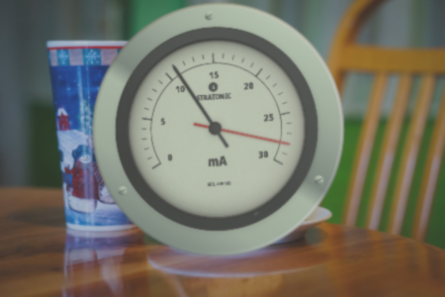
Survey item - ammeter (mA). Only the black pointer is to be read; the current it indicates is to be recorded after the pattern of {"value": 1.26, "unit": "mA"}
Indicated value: {"value": 11, "unit": "mA"}
